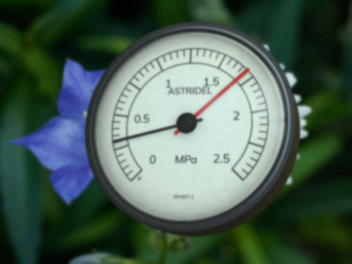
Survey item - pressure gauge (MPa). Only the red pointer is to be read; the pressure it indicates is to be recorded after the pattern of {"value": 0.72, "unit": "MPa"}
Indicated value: {"value": 1.7, "unit": "MPa"}
